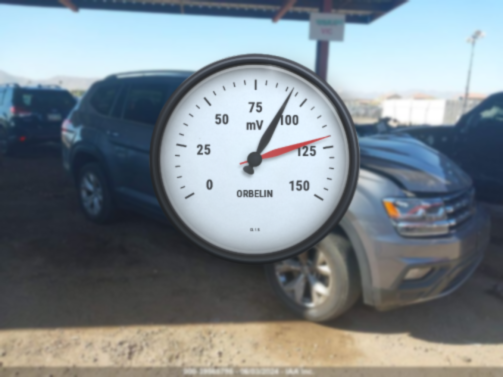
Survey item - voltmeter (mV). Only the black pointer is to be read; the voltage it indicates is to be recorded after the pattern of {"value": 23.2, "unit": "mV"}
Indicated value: {"value": 92.5, "unit": "mV"}
